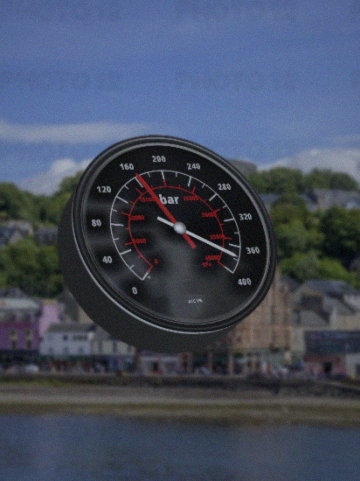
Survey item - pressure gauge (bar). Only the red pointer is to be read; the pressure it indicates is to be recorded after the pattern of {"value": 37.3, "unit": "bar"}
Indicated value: {"value": 160, "unit": "bar"}
